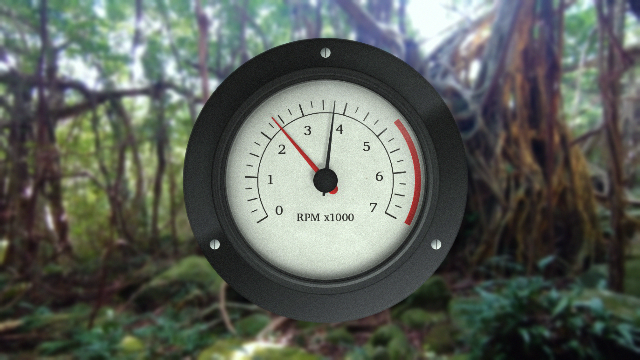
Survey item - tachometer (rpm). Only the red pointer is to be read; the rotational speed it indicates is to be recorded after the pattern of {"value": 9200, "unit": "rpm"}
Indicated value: {"value": 2375, "unit": "rpm"}
